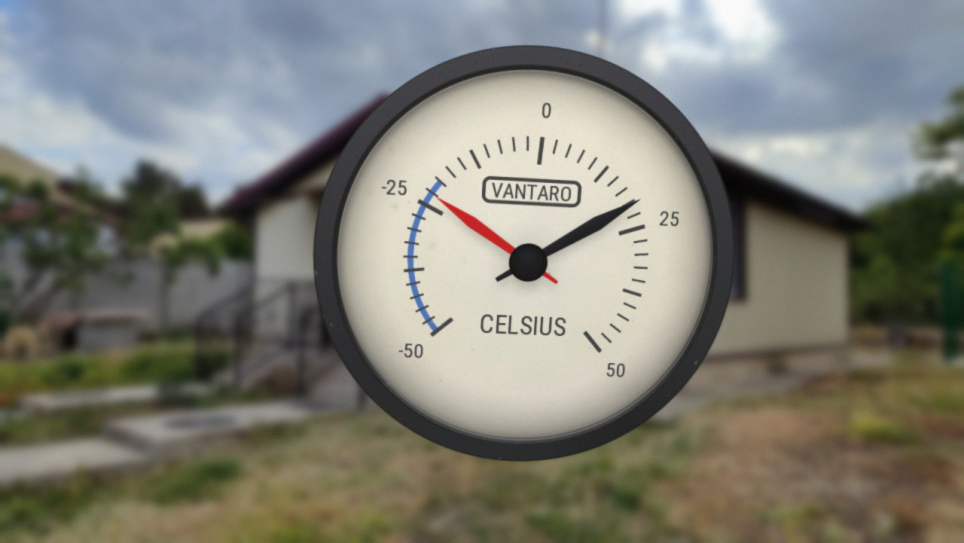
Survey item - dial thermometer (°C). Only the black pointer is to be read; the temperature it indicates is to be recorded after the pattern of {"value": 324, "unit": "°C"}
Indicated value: {"value": 20, "unit": "°C"}
